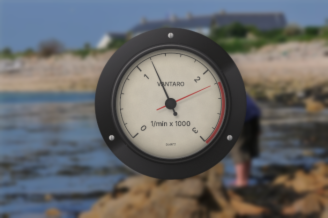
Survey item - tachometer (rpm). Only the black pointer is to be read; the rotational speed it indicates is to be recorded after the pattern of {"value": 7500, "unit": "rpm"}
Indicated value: {"value": 1200, "unit": "rpm"}
